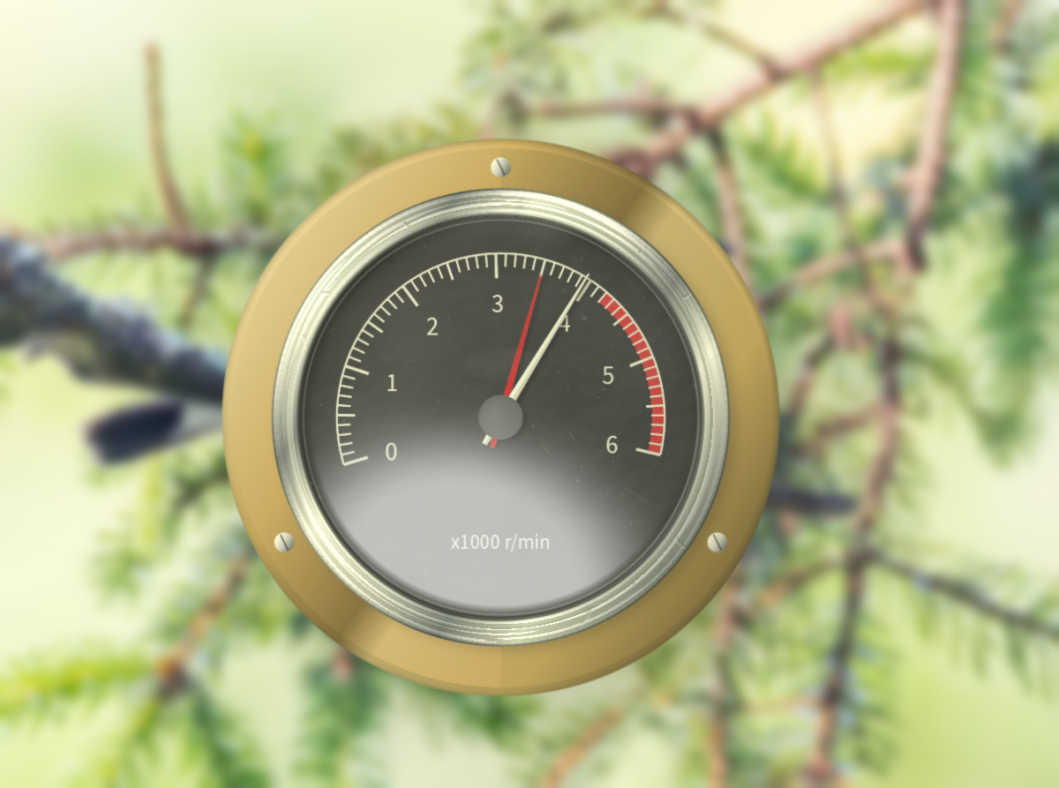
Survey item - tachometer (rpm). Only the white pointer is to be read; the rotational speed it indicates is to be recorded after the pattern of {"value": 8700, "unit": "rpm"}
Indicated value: {"value": 3950, "unit": "rpm"}
